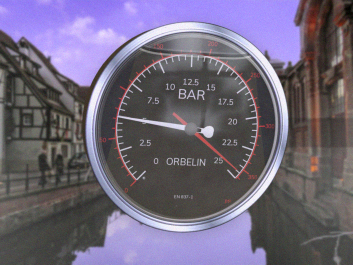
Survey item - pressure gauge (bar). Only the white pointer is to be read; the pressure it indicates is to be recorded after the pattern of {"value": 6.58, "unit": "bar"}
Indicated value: {"value": 5, "unit": "bar"}
